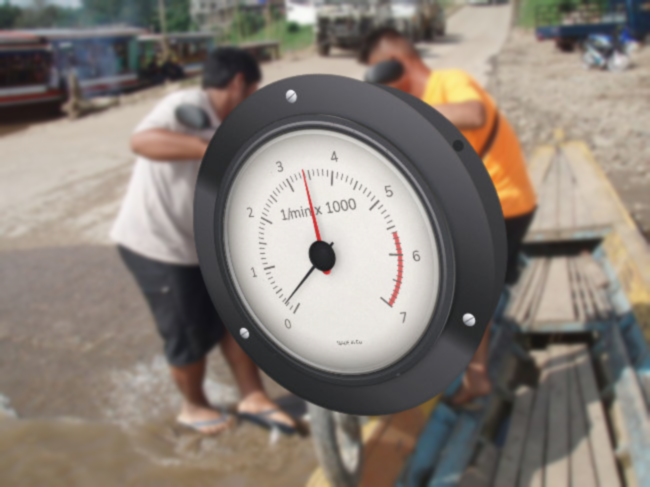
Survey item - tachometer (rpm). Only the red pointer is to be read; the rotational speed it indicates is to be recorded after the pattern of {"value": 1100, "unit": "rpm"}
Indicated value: {"value": 3500, "unit": "rpm"}
